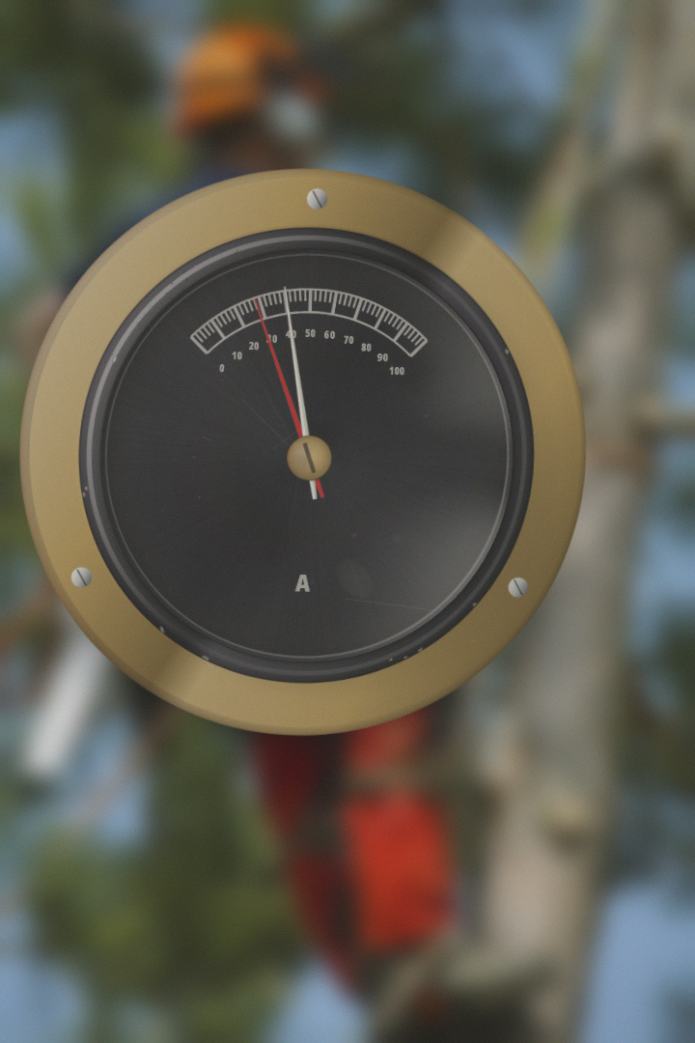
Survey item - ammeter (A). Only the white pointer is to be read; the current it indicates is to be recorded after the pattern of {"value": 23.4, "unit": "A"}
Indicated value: {"value": 40, "unit": "A"}
